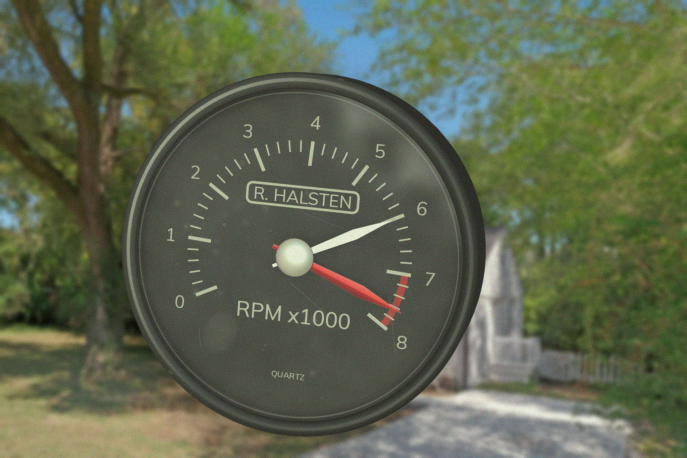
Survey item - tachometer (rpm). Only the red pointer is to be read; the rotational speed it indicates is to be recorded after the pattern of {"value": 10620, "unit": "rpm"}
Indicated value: {"value": 7600, "unit": "rpm"}
